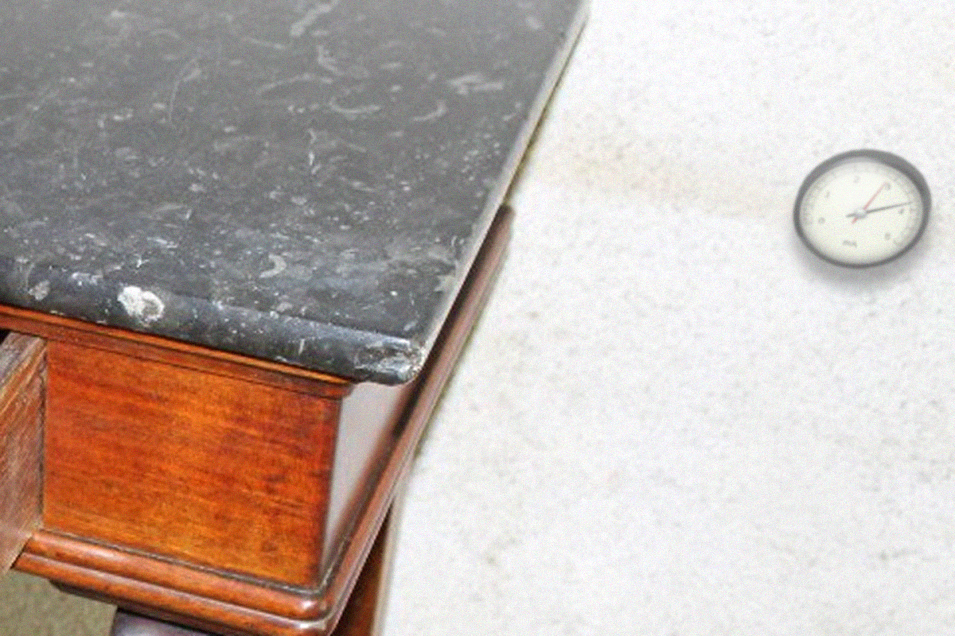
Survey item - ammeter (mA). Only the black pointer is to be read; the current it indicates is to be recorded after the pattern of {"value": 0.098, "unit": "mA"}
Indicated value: {"value": 3.75, "unit": "mA"}
